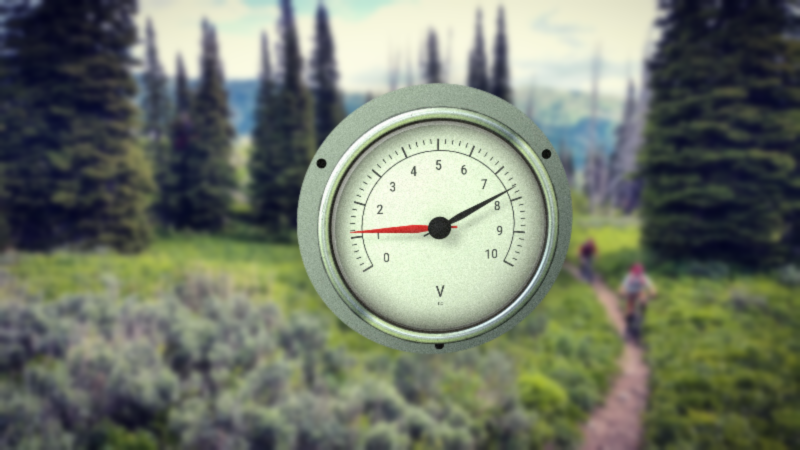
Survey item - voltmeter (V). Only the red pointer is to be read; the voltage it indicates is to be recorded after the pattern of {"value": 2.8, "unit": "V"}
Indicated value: {"value": 1.2, "unit": "V"}
